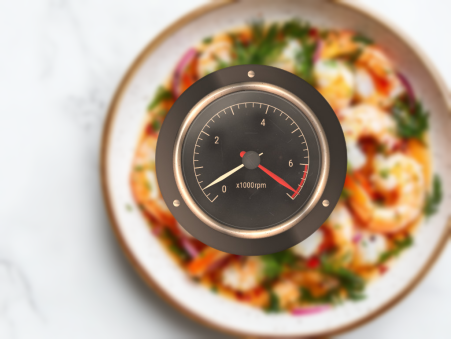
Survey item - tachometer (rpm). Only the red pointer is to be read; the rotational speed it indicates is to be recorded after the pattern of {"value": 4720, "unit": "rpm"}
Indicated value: {"value": 6800, "unit": "rpm"}
